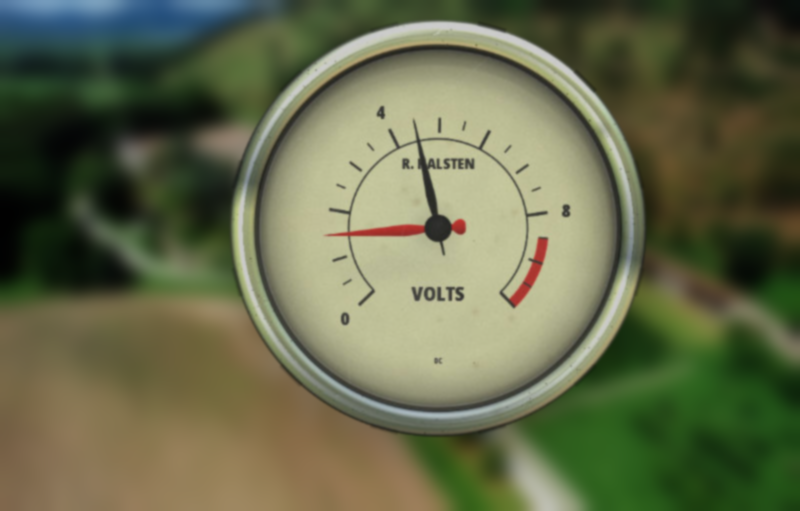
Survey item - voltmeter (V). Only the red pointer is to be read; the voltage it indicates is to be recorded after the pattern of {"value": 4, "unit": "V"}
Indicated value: {"value": 1.5, "unit": "V"}
